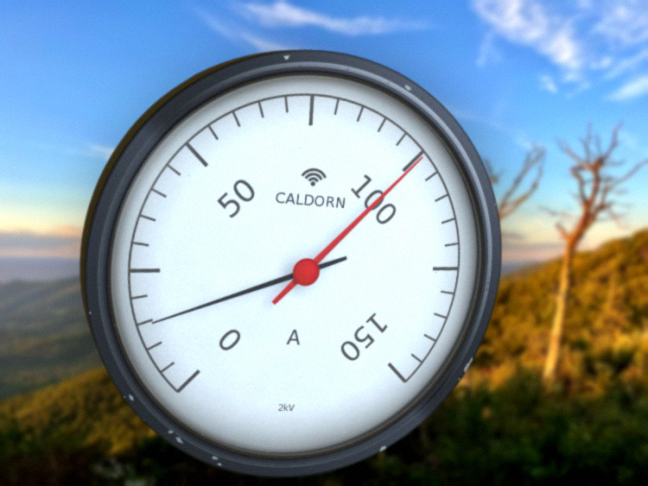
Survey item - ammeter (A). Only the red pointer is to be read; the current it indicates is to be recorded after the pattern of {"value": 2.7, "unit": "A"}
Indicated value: {"value": 100, "unit": "A"}
